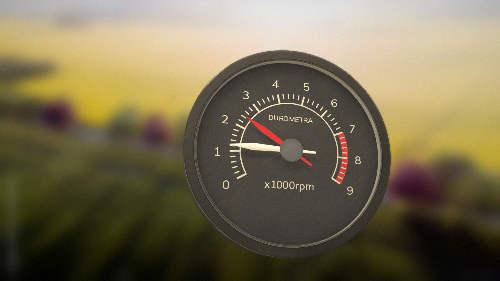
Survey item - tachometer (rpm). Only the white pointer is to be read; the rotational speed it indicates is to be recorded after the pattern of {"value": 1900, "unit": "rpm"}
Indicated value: {"value": 1200, "unit": "rpm"}
